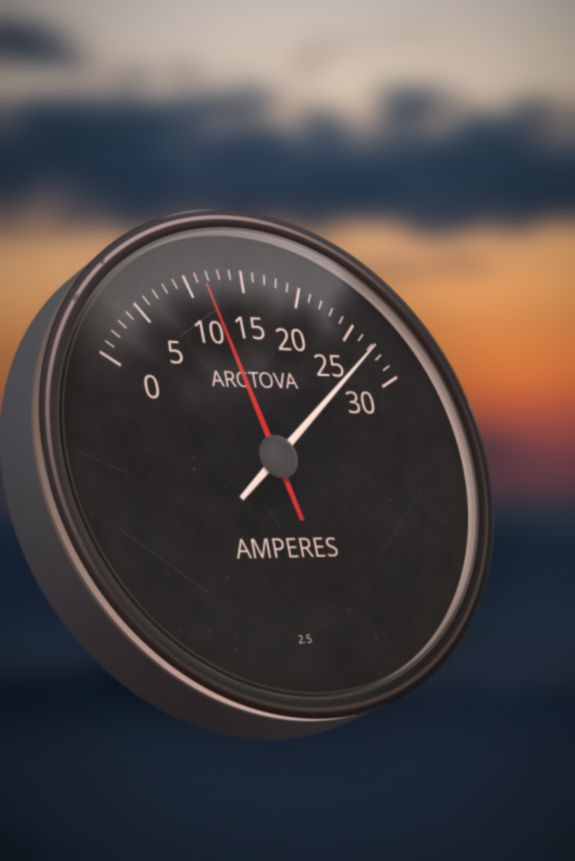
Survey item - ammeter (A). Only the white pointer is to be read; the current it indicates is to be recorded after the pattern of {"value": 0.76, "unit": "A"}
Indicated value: {"value": 27, "unit": "A"}
